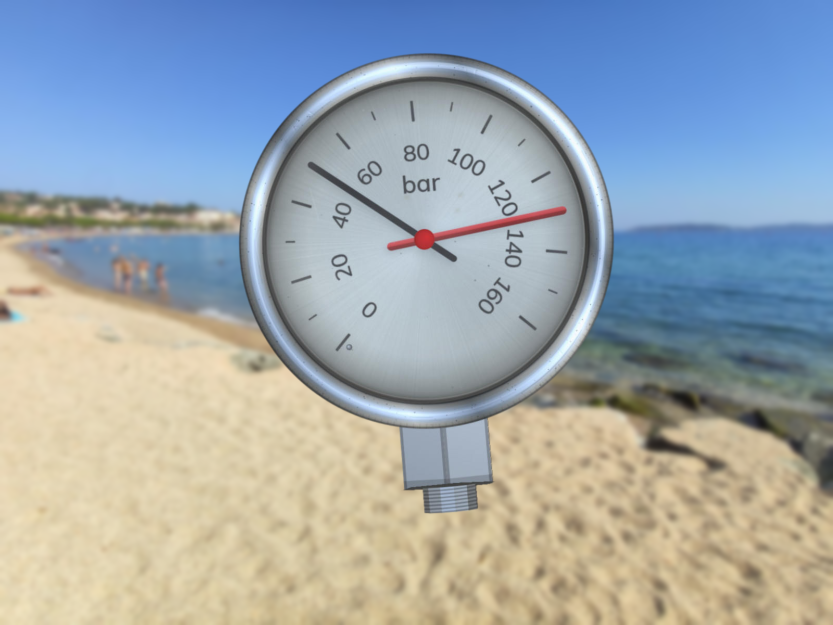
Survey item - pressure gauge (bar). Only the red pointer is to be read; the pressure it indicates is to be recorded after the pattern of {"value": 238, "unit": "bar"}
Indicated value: {"value": 130, "unit": "bar"}
